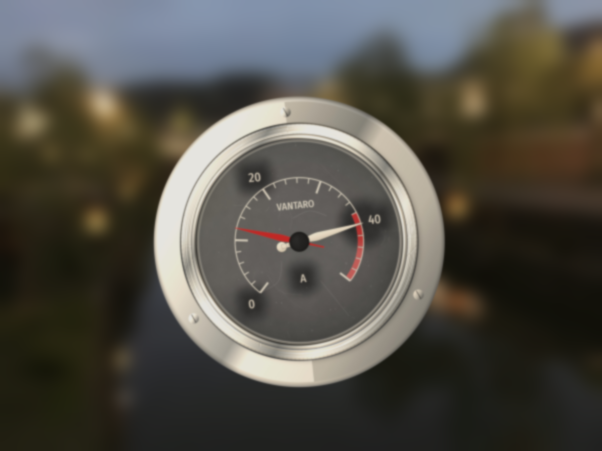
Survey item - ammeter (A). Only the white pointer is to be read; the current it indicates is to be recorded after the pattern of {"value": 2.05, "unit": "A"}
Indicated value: {"value": 40, "unit": "A"}
